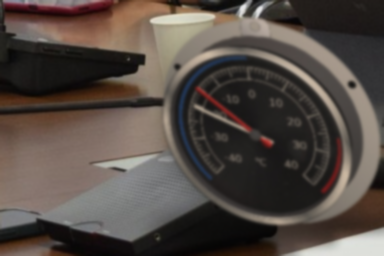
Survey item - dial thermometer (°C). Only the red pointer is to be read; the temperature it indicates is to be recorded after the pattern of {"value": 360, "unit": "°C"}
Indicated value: {"value": -15, "unit": "°C"}
